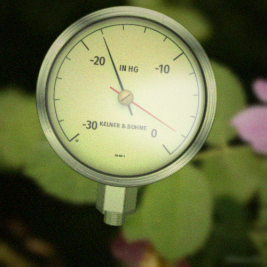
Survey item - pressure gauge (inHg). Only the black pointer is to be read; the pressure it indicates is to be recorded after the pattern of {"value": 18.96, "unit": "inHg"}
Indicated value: {"value": -18, "unit": "inHg"}
